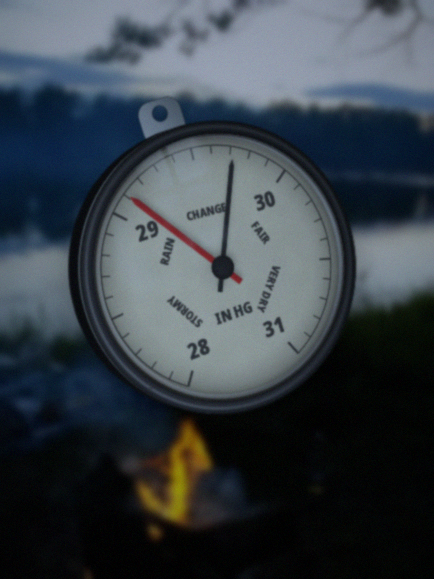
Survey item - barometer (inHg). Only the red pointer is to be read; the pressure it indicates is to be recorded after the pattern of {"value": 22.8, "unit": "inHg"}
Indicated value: {"value": 29.1, "unit": "inHg"}
